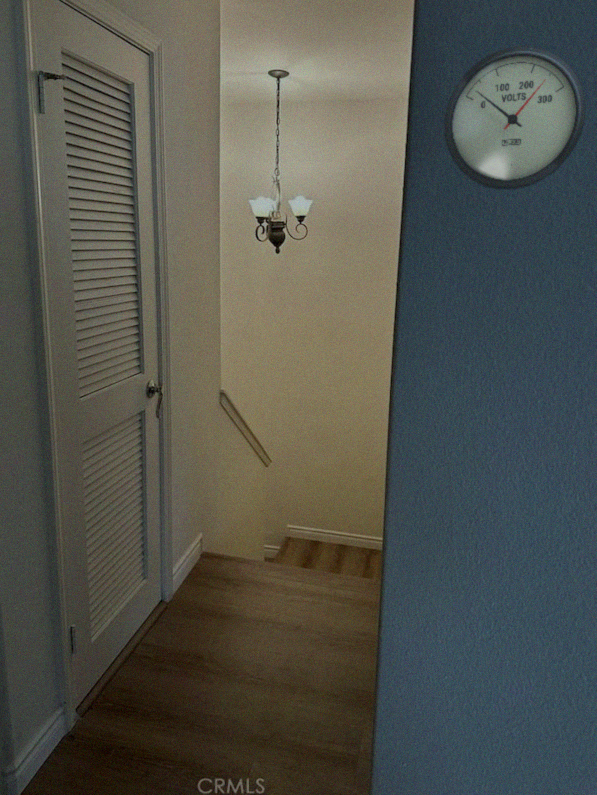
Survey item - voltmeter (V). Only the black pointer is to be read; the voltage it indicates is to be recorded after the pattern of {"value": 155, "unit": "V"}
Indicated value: {"value": 25, "unit": "V"}
